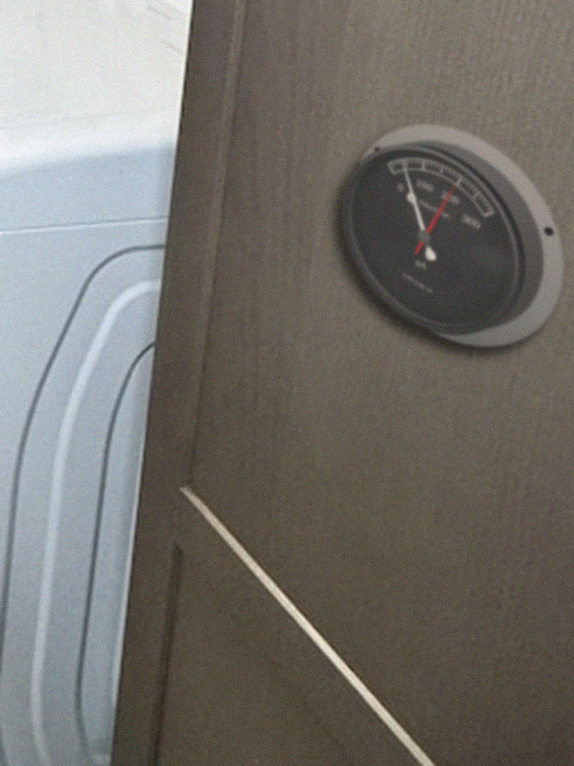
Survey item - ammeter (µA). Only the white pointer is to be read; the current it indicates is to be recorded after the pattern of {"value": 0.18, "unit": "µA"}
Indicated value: {"value": 50, "unit": "µA"}
